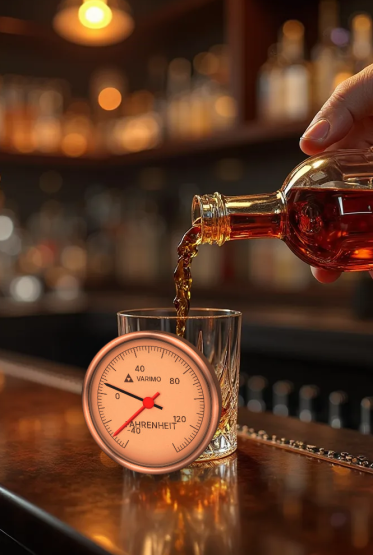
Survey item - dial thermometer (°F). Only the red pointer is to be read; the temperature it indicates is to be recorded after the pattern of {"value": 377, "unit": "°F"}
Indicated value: {"value": -30, "unit": "°F"}
